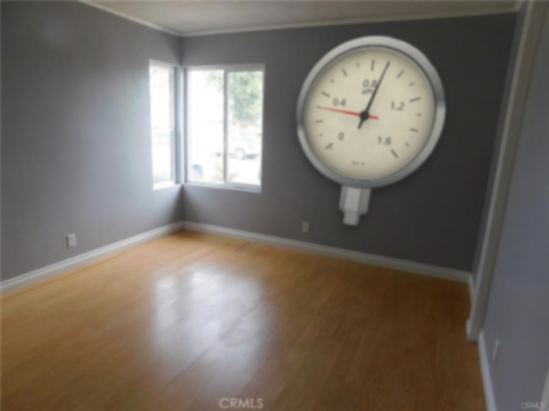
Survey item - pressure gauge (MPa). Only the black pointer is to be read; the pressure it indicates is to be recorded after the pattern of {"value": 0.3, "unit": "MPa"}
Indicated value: {"value": 0.9, "unit": "MPa"}
